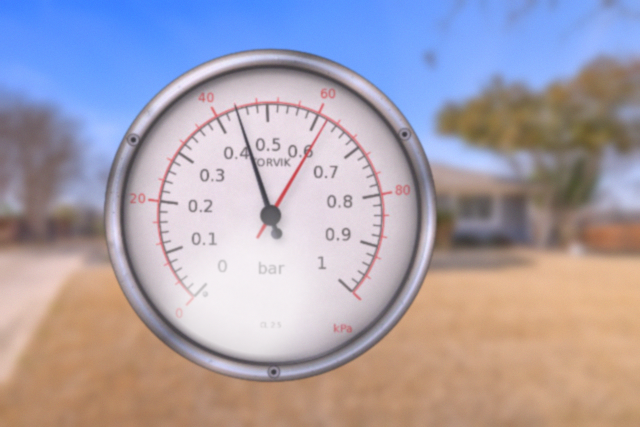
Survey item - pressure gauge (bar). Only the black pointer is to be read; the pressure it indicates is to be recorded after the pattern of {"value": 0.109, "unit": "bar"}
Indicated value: {"value": 0.44, "unit": "bar"}
